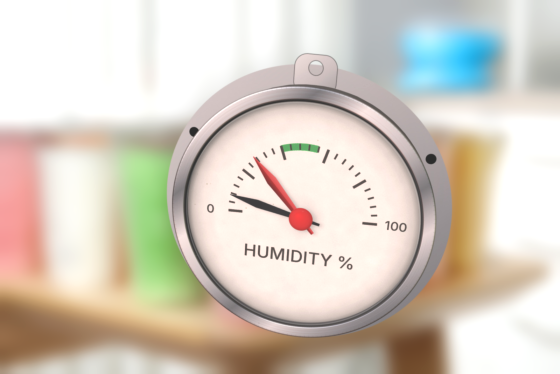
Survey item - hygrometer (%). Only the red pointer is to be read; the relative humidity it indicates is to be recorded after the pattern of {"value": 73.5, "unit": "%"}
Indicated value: {"value": 28, "unit": "%"}
